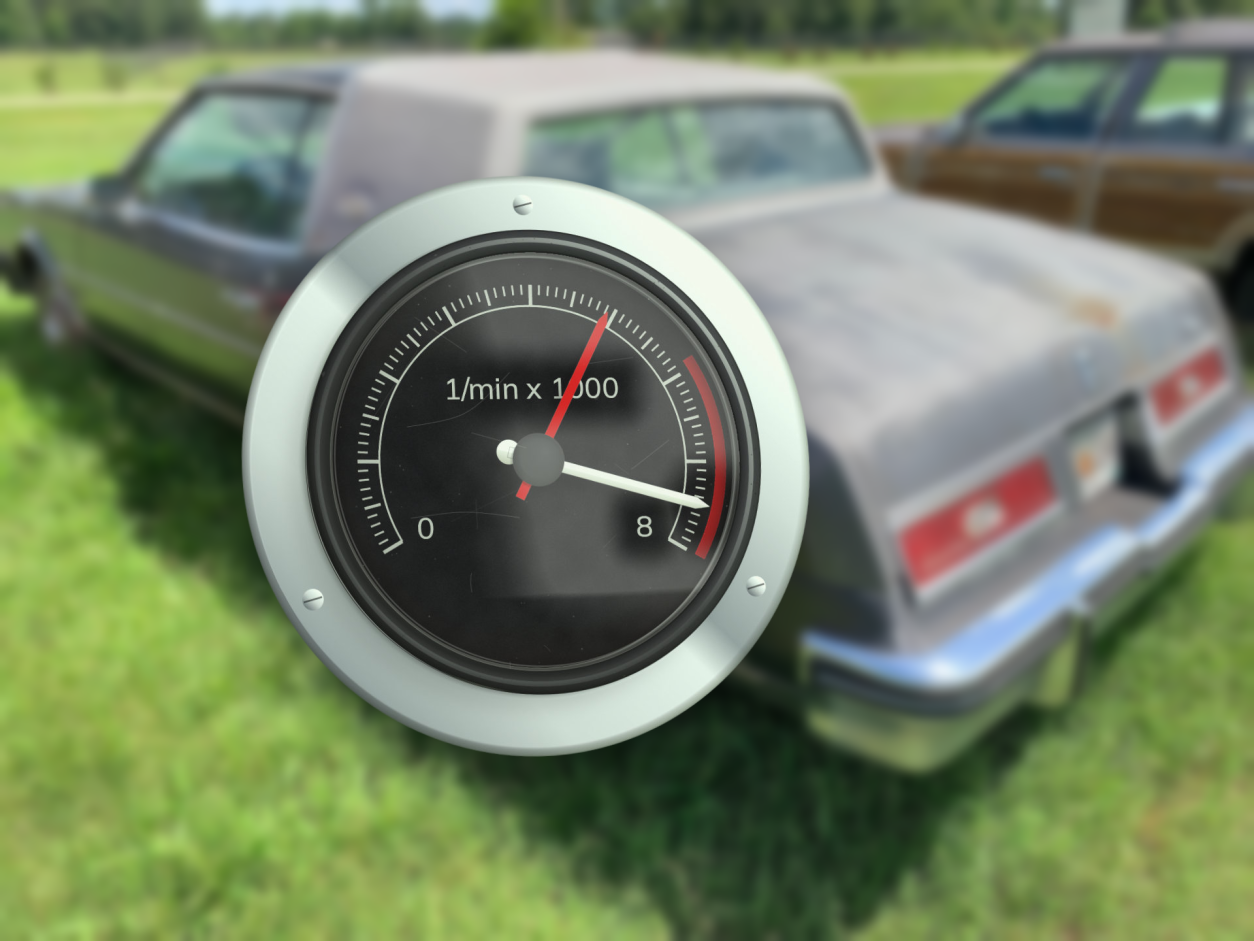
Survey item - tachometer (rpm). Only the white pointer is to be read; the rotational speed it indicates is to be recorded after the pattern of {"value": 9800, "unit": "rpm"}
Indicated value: {"value": 7500, "unit": "rpm"}
